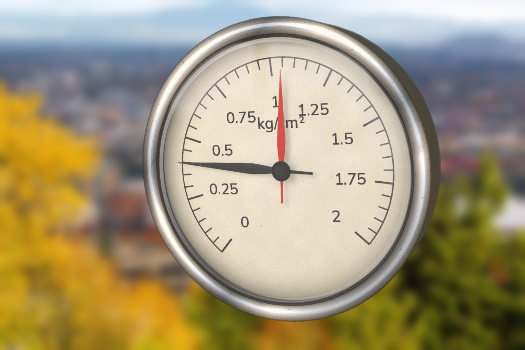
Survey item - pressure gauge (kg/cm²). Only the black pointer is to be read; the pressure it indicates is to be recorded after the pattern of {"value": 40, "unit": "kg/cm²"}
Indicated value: {"value": 0.4, "unit": "kg/cm²"}
